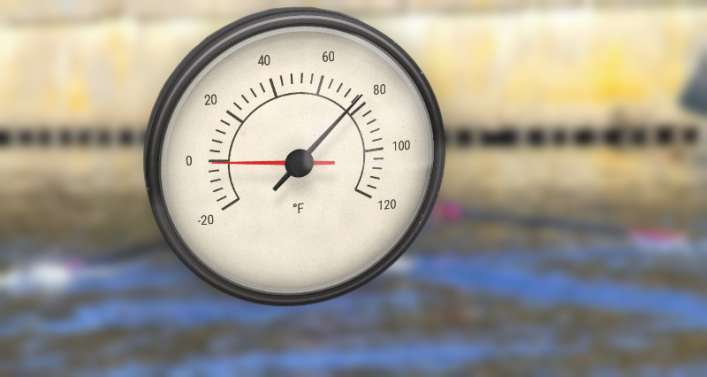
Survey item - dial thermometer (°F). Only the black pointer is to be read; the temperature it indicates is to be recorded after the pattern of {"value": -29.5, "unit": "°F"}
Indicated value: {"value": 76, "unit": "°F"}
